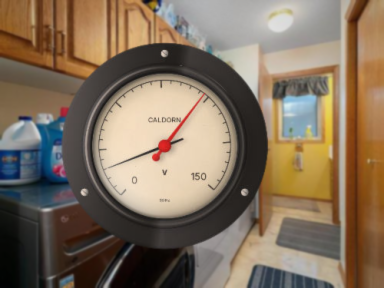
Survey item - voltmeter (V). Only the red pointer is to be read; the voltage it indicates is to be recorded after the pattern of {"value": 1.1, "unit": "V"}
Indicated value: {"value": 97.5, "unit": "V"}
